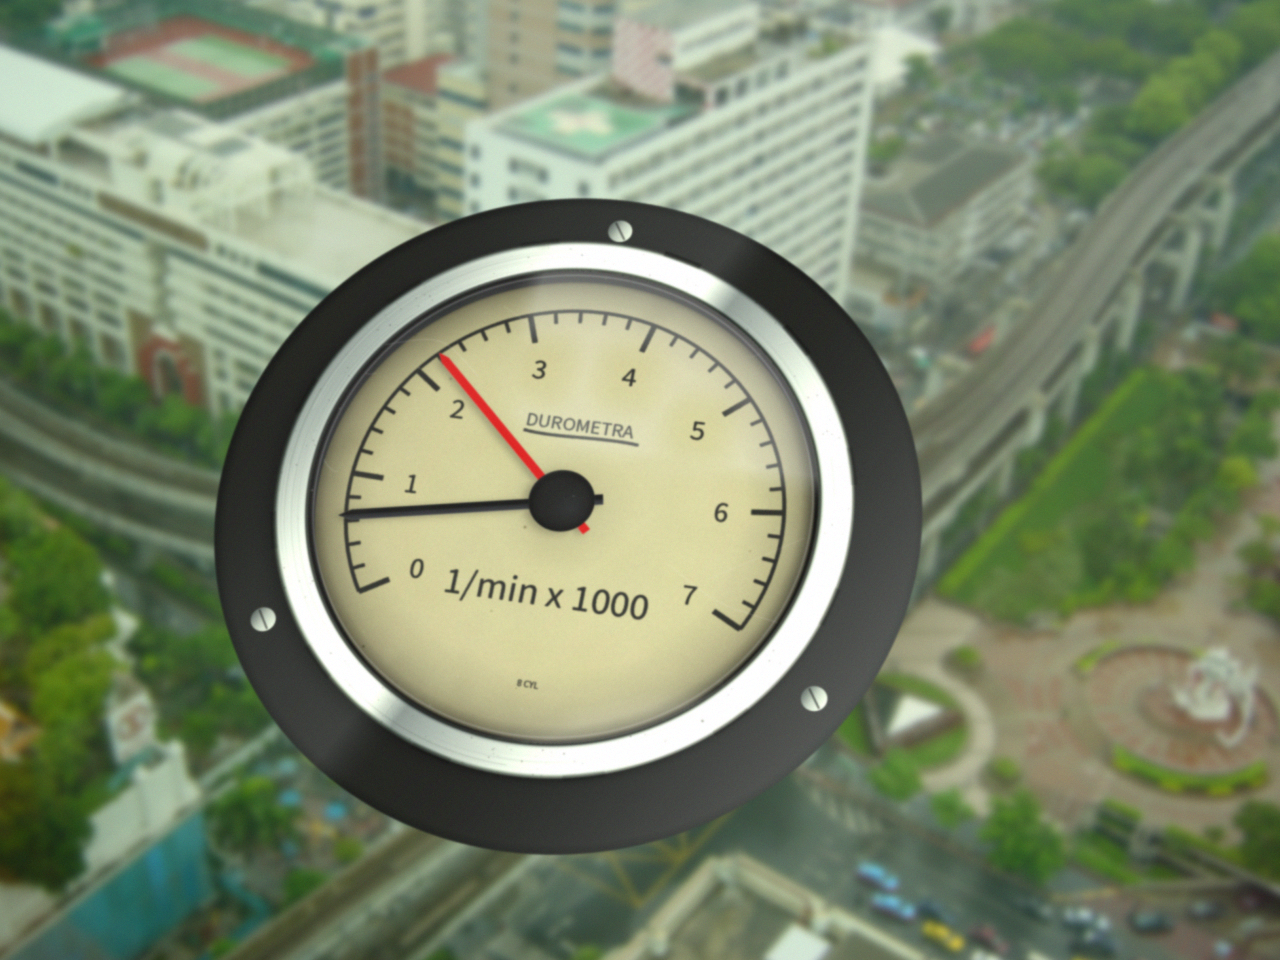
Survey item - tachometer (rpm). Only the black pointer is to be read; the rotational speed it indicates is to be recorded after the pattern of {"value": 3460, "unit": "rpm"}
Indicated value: {"value": 600, "unit": "rpm"}
